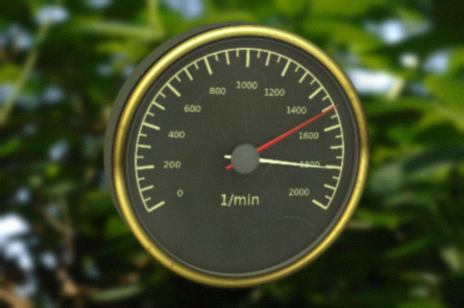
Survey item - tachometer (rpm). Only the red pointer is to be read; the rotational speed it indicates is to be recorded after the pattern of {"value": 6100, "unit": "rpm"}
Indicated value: {"value": 1500, "unit": "rpm"}
